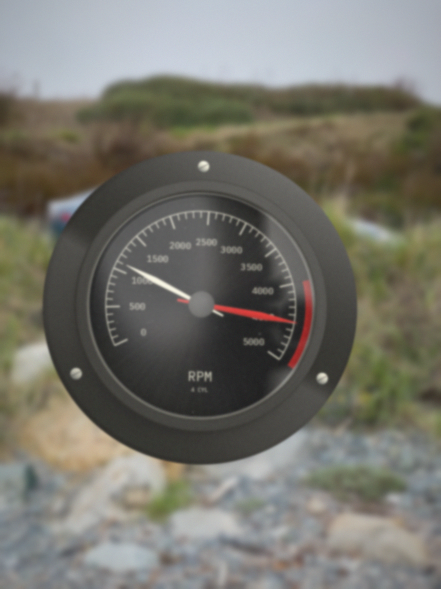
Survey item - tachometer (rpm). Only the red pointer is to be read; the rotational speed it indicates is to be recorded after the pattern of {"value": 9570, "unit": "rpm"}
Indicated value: {"value": 4500, "unit": "rpm"}
